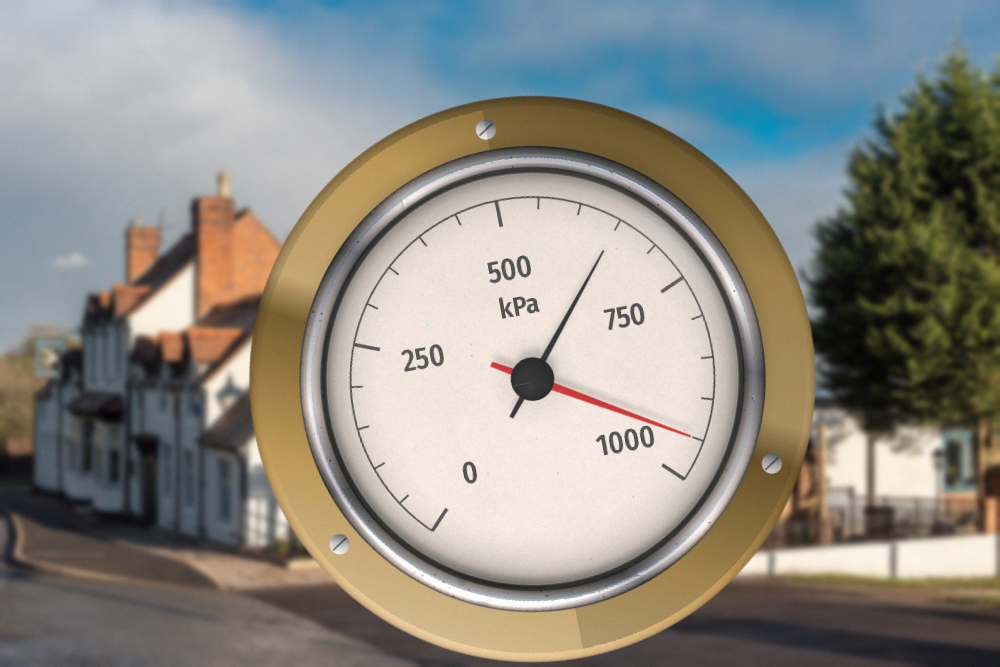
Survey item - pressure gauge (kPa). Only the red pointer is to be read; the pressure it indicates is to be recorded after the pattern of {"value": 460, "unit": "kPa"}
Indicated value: {"value": 950, "unit": "kPa"}
